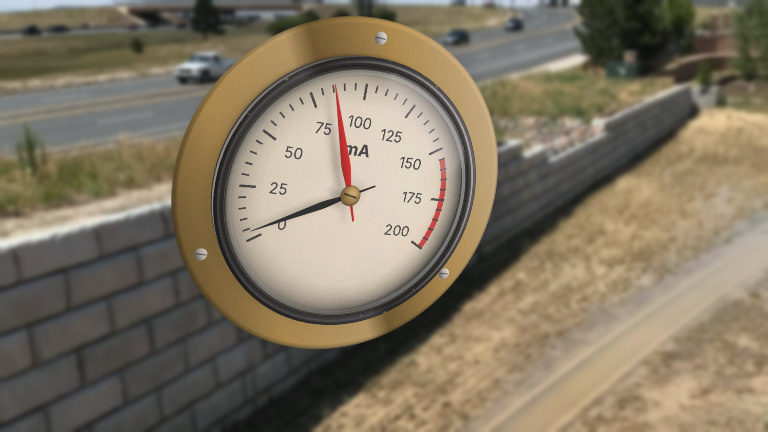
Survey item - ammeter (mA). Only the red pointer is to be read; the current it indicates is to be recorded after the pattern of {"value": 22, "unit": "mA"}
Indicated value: {"value": 85, "unit": "mA"}
